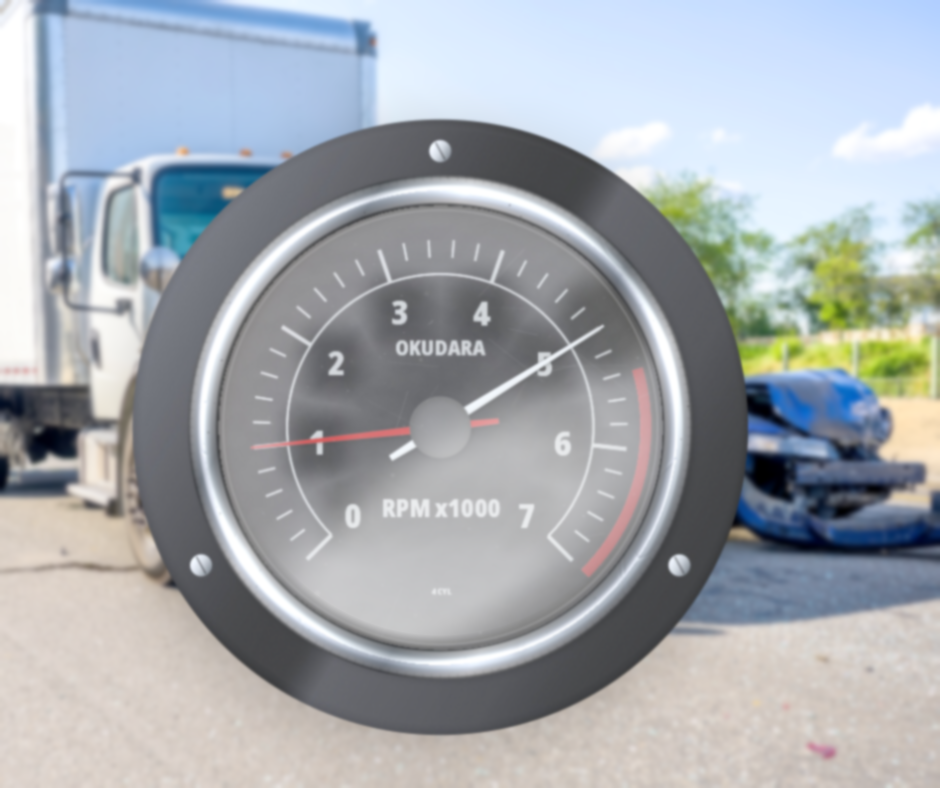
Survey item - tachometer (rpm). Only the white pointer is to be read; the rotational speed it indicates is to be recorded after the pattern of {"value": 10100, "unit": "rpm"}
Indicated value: {"value": 5000, "unit": "rpm"}
